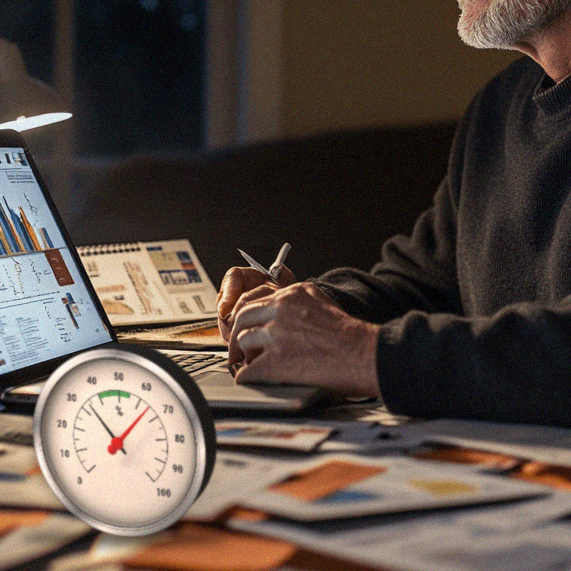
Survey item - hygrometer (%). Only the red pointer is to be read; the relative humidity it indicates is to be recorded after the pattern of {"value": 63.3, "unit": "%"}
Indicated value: {"value": 65, "unit": "%"}
